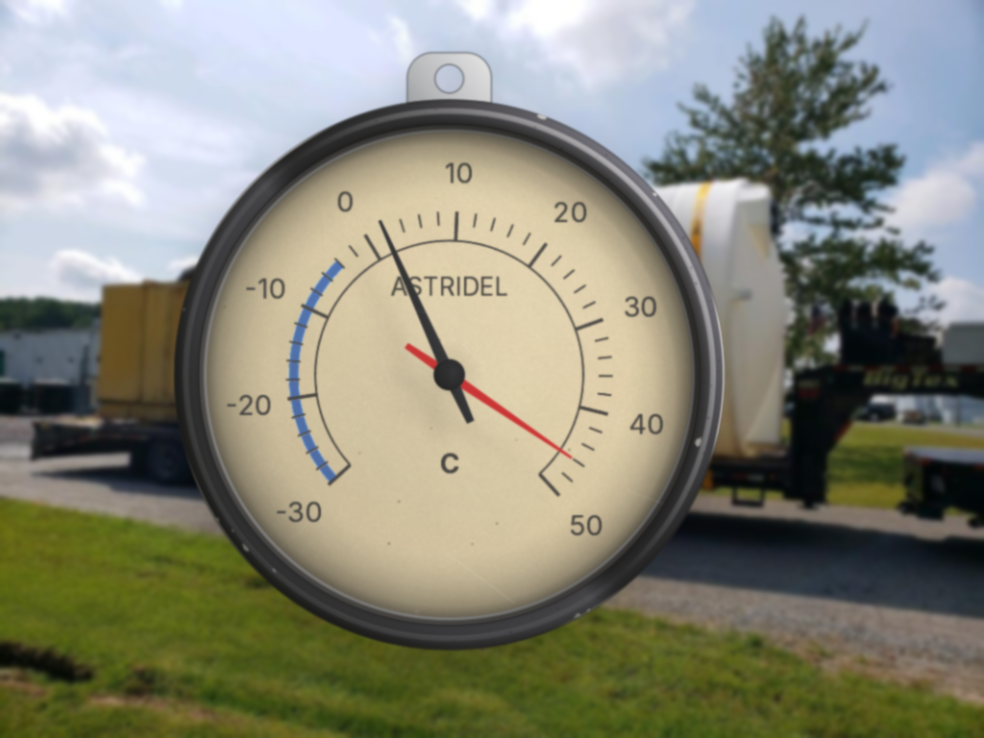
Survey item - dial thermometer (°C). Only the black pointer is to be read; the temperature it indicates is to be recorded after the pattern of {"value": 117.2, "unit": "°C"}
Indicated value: {"value": 2, "unit": "°C"}
